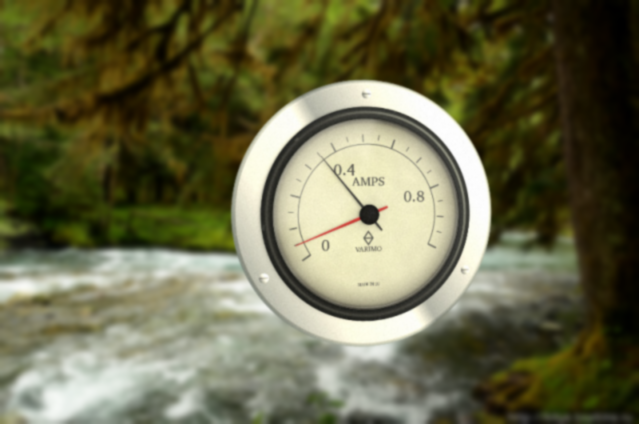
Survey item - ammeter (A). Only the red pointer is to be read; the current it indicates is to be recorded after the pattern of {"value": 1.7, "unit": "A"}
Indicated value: {"value": 0.05, "unit": "A"}
